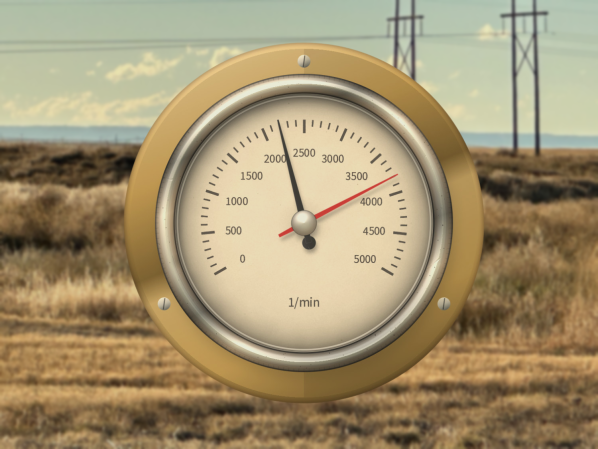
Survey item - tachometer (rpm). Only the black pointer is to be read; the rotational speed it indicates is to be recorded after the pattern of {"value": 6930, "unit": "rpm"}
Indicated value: {"value": 2200, "unit": "rpm"}
